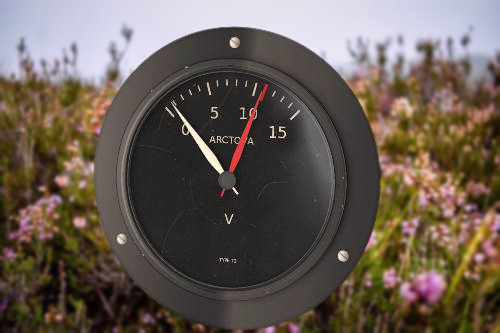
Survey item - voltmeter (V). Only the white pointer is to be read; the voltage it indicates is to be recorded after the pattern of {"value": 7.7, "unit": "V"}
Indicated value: {"value": 1, "unit": "V"}
